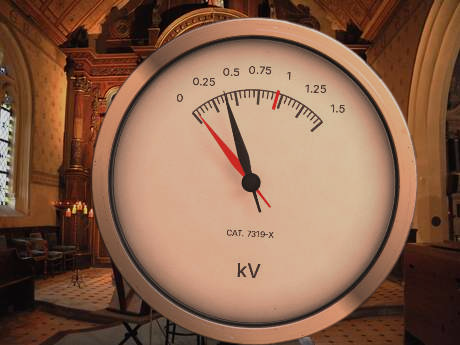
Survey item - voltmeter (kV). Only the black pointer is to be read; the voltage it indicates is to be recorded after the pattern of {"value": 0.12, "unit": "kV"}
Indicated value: {"value": 0.4, "unit": "kV"}
